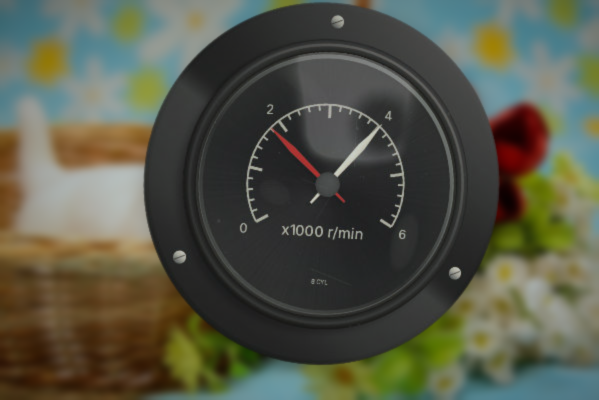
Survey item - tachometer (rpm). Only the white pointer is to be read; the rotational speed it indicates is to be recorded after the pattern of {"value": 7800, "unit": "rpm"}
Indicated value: {"value": 4000, "unit": "rpm"}
